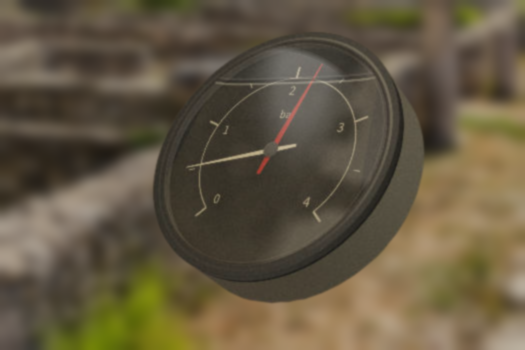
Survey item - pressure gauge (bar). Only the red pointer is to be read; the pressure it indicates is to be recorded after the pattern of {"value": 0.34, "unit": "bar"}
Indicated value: {"value": 2.25, "unit": "bar"}
